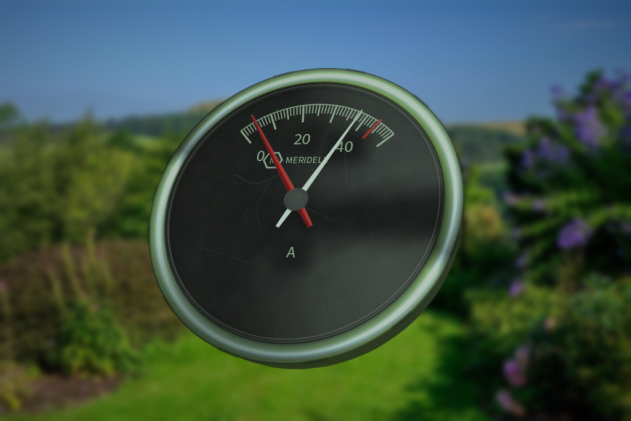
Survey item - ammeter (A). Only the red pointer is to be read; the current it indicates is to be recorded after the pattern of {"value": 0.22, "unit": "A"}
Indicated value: {"value": 5, "unit": "A"}
